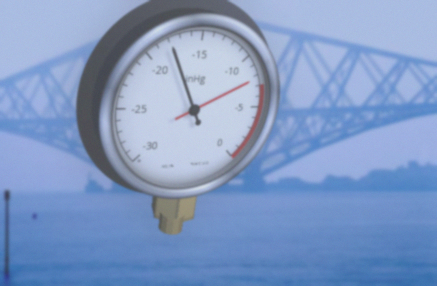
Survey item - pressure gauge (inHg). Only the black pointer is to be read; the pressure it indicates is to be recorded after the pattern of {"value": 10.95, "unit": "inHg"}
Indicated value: {"value": -18, "unit": "inHg"}
